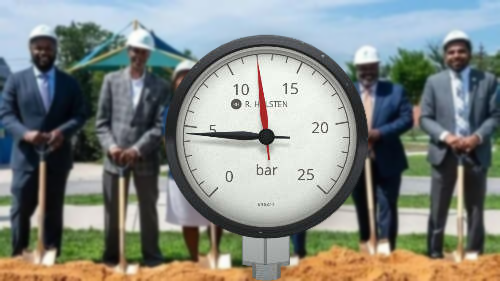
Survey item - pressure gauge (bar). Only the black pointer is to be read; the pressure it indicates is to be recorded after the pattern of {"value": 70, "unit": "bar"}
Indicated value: {"value": 4.5, "unit": "bar"}
